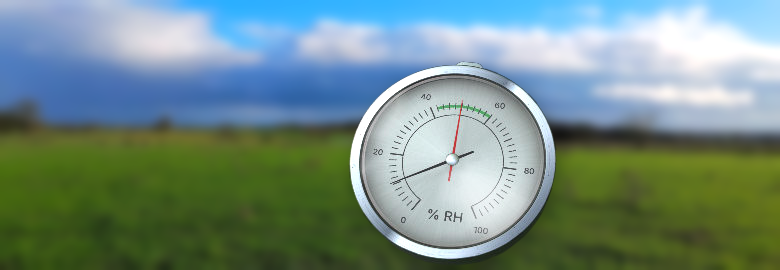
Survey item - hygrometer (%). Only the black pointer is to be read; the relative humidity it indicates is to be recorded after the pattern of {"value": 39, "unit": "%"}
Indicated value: {"value": 10, "unit": "%"}
